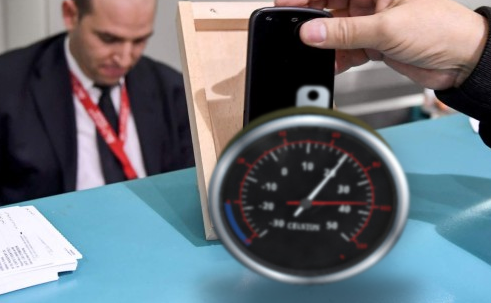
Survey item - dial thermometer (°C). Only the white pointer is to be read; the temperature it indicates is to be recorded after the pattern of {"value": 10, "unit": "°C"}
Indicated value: {"value": 20, "unit": "°C"}
